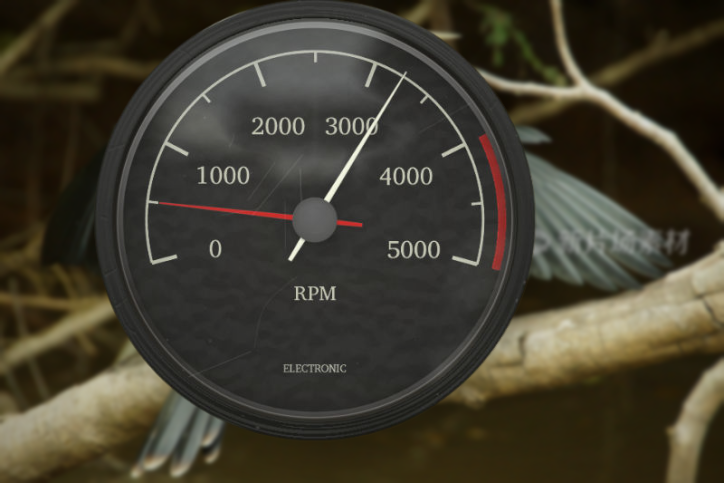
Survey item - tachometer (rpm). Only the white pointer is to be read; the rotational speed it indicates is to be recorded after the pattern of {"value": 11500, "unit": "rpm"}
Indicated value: {"value": 3250, "unit": "rpm"}
